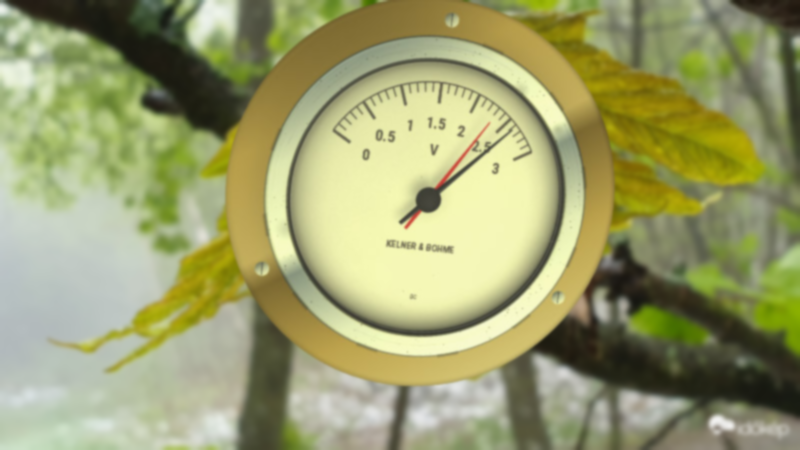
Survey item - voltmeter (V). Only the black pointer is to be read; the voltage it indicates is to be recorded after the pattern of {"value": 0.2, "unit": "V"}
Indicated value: {"value": 2.6, "unit": "V"}
